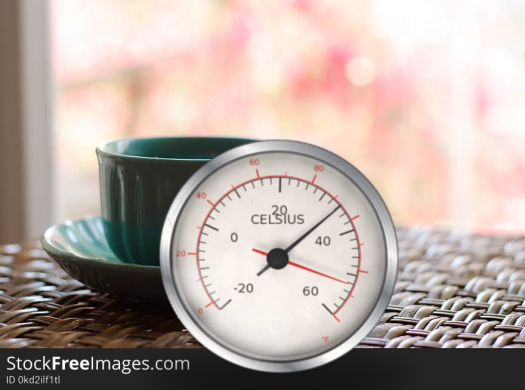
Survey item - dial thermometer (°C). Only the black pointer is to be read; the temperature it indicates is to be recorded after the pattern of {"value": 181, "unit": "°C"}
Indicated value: {"value": 34, "unit": "°C"}
